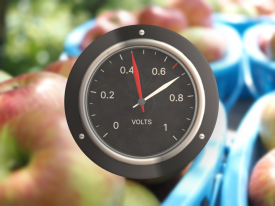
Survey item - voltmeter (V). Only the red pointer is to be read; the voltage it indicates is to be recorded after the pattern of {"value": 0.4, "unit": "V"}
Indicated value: {"value": 0.45, "unit": "V"}
